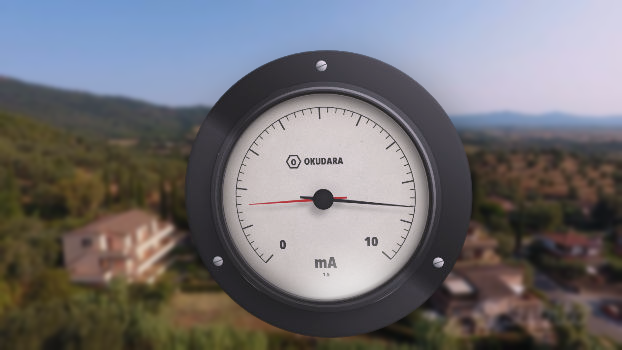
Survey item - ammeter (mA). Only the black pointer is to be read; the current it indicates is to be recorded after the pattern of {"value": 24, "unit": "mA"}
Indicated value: {"value": 8.6, "unit": "mA"}
